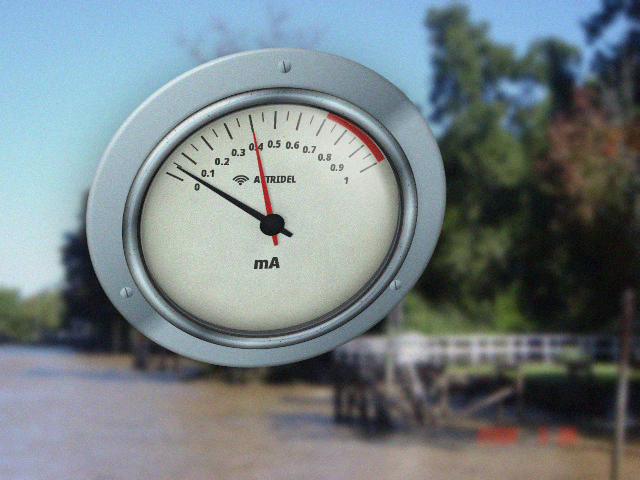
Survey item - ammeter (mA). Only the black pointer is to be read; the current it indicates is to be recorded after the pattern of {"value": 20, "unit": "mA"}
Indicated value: {"value": 0.05, "unit": "mA"}
